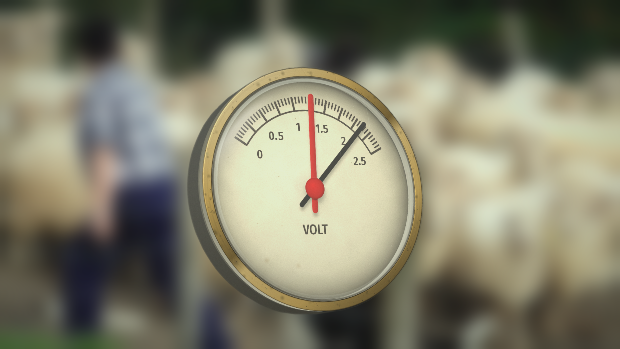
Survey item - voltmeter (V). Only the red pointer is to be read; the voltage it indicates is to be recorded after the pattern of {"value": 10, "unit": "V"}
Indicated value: {"value": 1.25, "unit": "V"}
